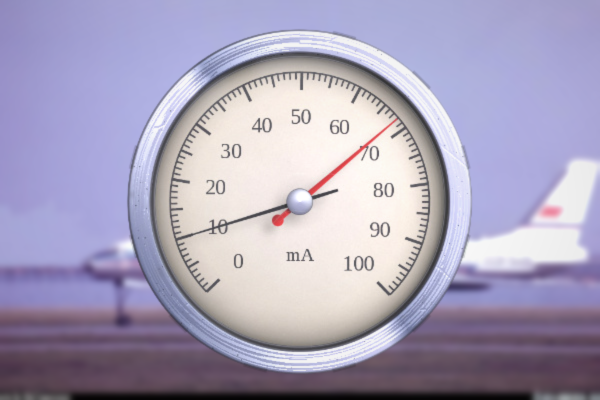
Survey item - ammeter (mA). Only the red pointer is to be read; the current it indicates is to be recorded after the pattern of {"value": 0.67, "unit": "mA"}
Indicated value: {"value": 68, "unit": "mA"}
